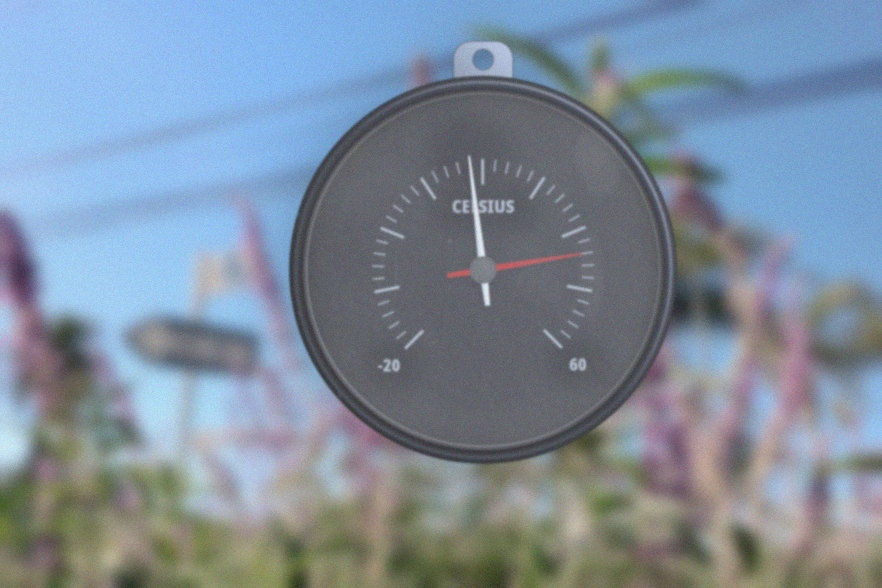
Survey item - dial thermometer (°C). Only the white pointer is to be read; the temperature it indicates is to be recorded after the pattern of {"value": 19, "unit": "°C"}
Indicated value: {"value": 18, "unit": "°C"}
